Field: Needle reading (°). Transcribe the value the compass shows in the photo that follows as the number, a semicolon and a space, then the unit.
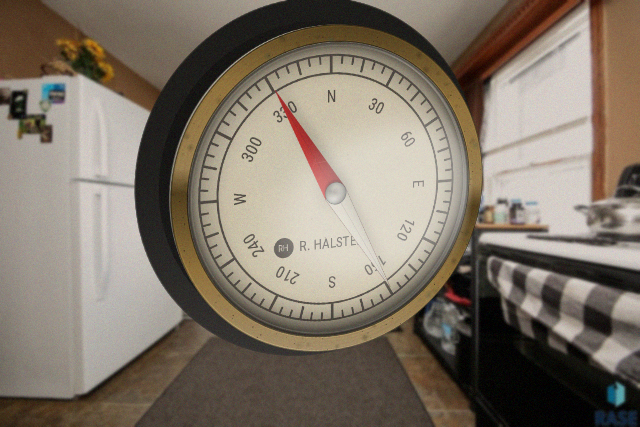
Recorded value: 330; °
